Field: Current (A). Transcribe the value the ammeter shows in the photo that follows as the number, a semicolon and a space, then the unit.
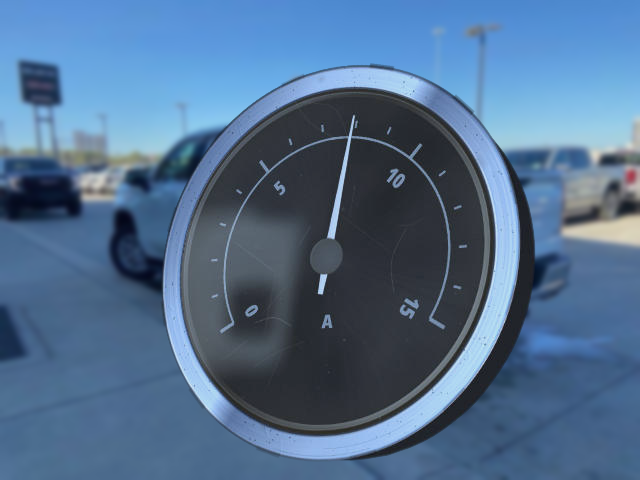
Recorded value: 8; A
